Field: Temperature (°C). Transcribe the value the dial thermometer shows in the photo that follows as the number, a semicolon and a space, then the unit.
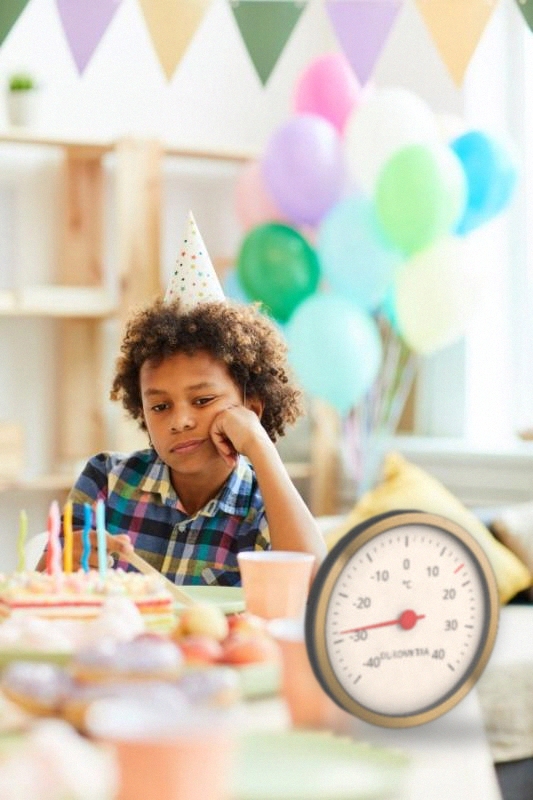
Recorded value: -28; °C
